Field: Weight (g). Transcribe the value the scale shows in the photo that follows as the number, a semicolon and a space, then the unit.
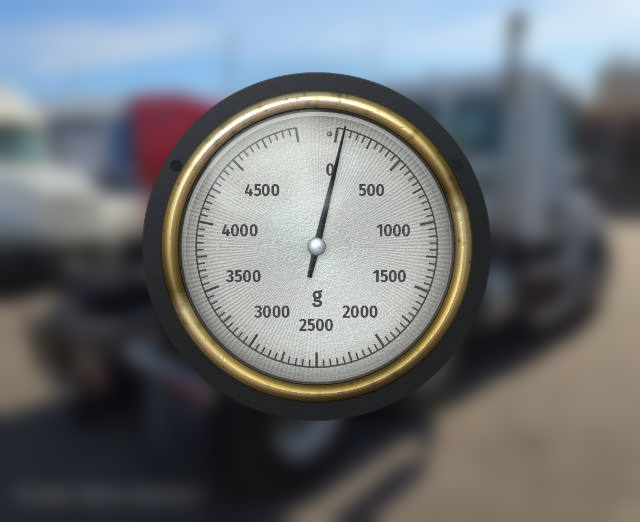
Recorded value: 50; g
